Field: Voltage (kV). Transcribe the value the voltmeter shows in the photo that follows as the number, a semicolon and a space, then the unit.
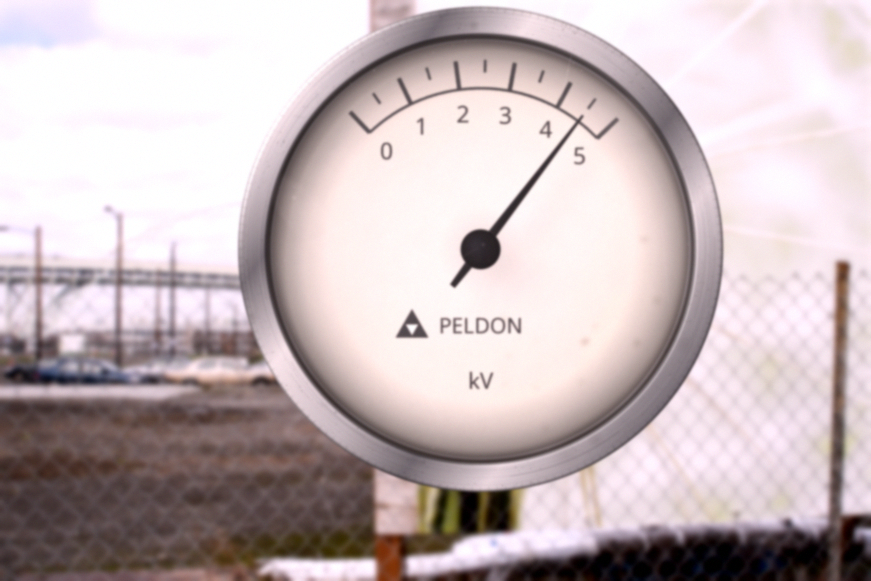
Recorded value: 4.5; kV
